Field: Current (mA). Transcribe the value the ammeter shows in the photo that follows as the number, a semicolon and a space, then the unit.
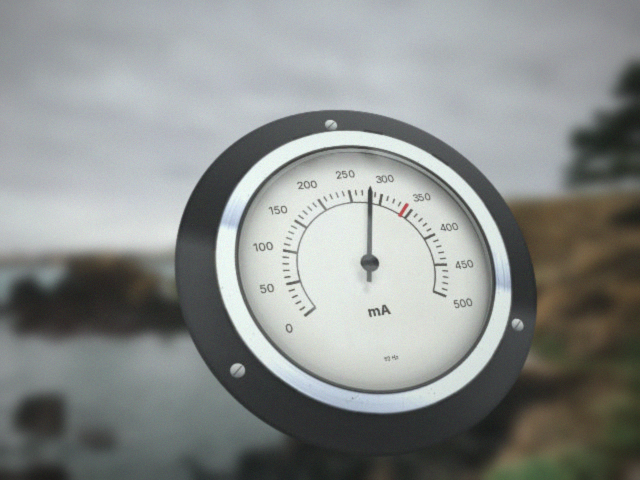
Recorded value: 280; mA
